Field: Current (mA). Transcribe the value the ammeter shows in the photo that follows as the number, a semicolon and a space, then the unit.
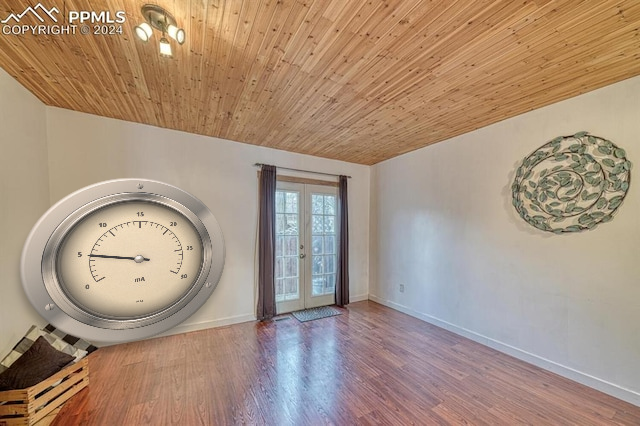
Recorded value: 5; mA
